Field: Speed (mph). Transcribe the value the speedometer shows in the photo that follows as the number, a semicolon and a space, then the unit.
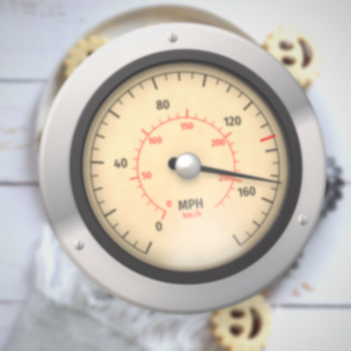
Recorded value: 152.5; mph
